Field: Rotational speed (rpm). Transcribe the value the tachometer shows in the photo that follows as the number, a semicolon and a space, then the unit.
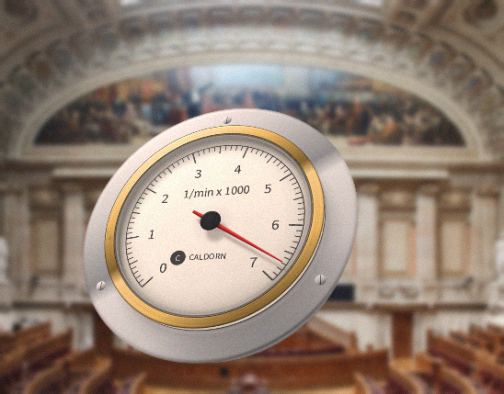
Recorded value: 6700; rpm
